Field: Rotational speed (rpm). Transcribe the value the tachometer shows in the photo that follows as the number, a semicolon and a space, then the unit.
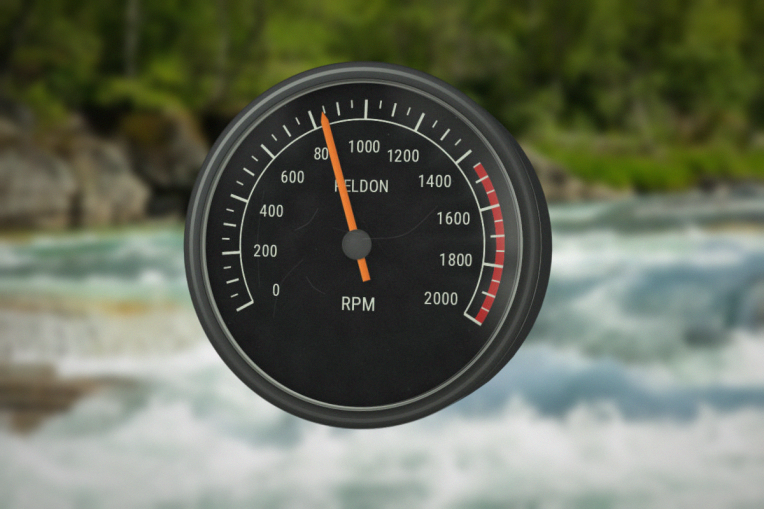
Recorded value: 850; rpm
